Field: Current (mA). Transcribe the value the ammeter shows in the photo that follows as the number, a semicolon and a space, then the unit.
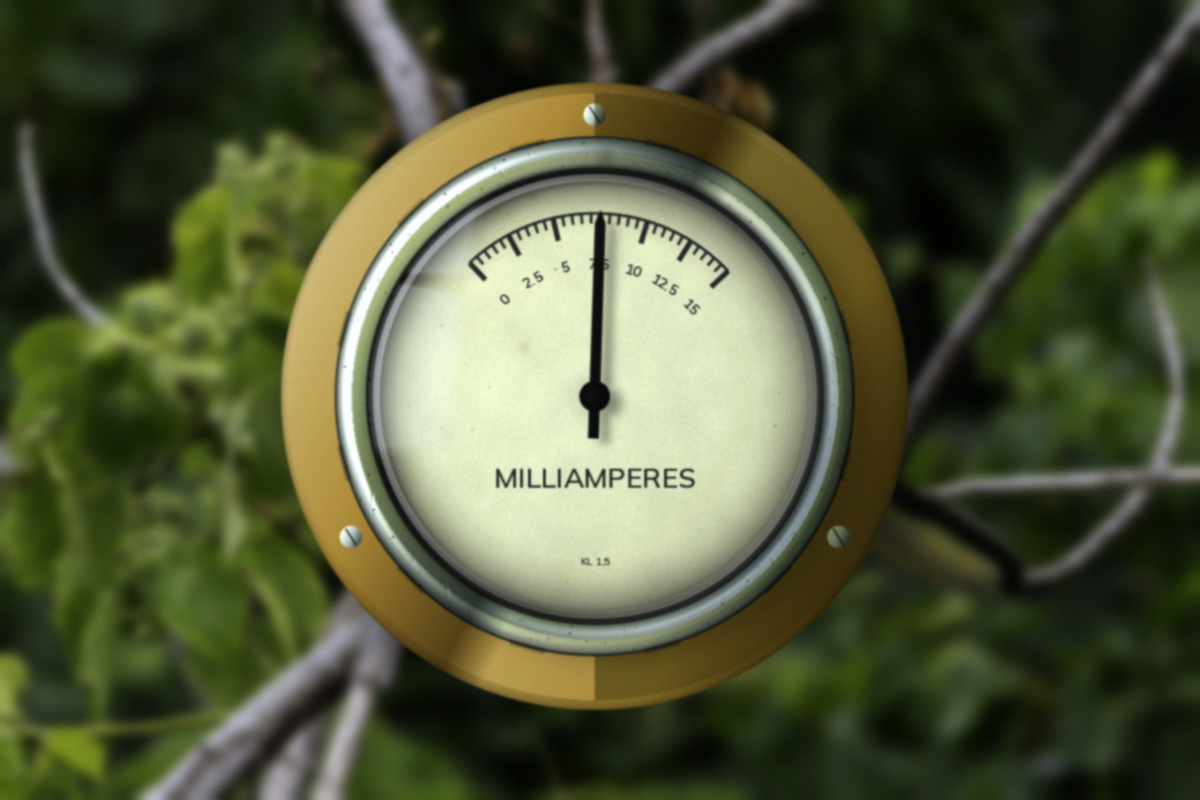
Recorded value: 7.5; mA
